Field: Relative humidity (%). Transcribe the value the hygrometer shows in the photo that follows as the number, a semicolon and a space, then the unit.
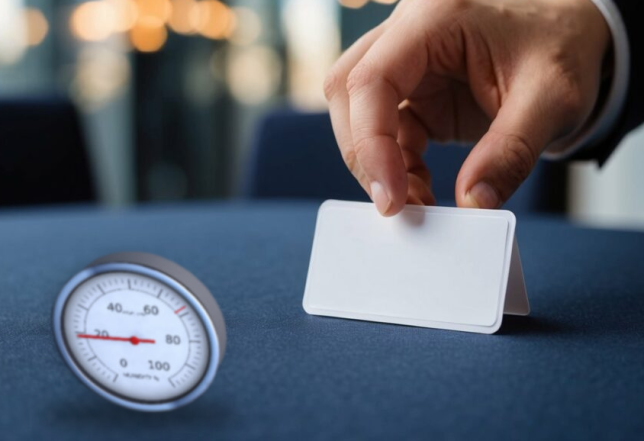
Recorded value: 20; %
